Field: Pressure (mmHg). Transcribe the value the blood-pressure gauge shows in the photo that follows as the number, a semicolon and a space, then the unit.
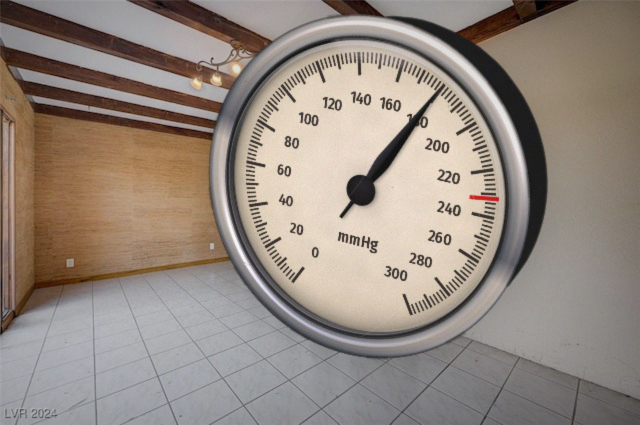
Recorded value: 180; mmHg
